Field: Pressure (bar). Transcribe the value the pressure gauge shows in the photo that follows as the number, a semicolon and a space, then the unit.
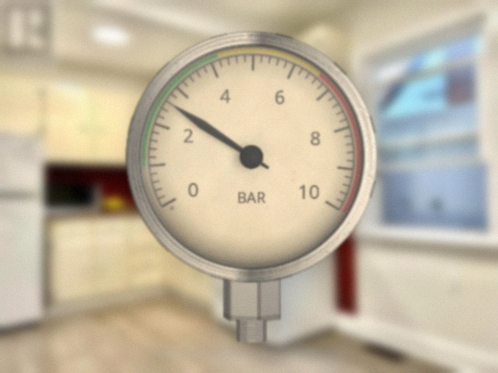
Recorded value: 2.6; bar
